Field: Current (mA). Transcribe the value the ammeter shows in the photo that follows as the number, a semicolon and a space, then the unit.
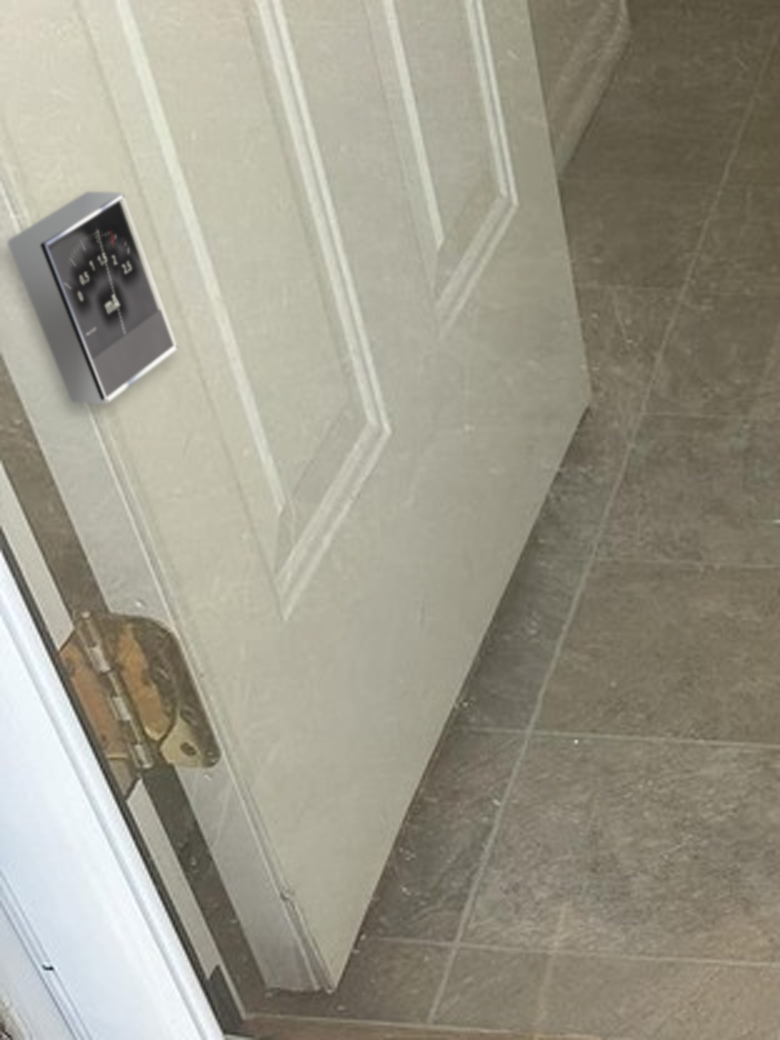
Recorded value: 1.5; mA
